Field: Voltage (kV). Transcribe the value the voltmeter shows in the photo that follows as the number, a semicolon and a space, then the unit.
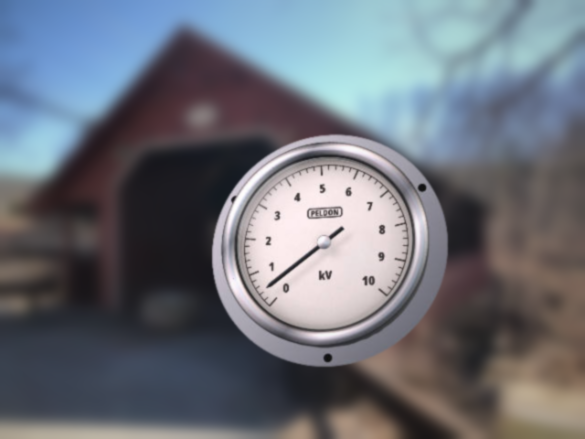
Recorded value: 0.4; kV
